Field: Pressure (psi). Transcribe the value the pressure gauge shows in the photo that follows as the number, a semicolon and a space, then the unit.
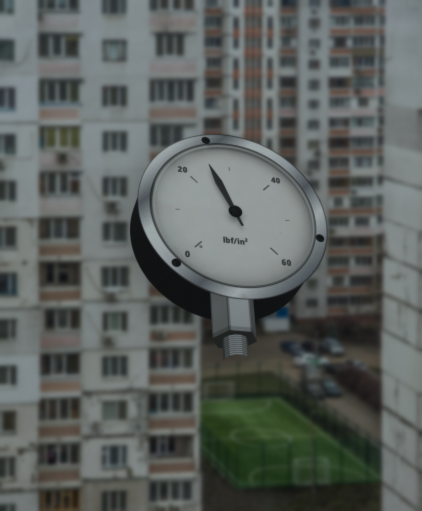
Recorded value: 25; psi
